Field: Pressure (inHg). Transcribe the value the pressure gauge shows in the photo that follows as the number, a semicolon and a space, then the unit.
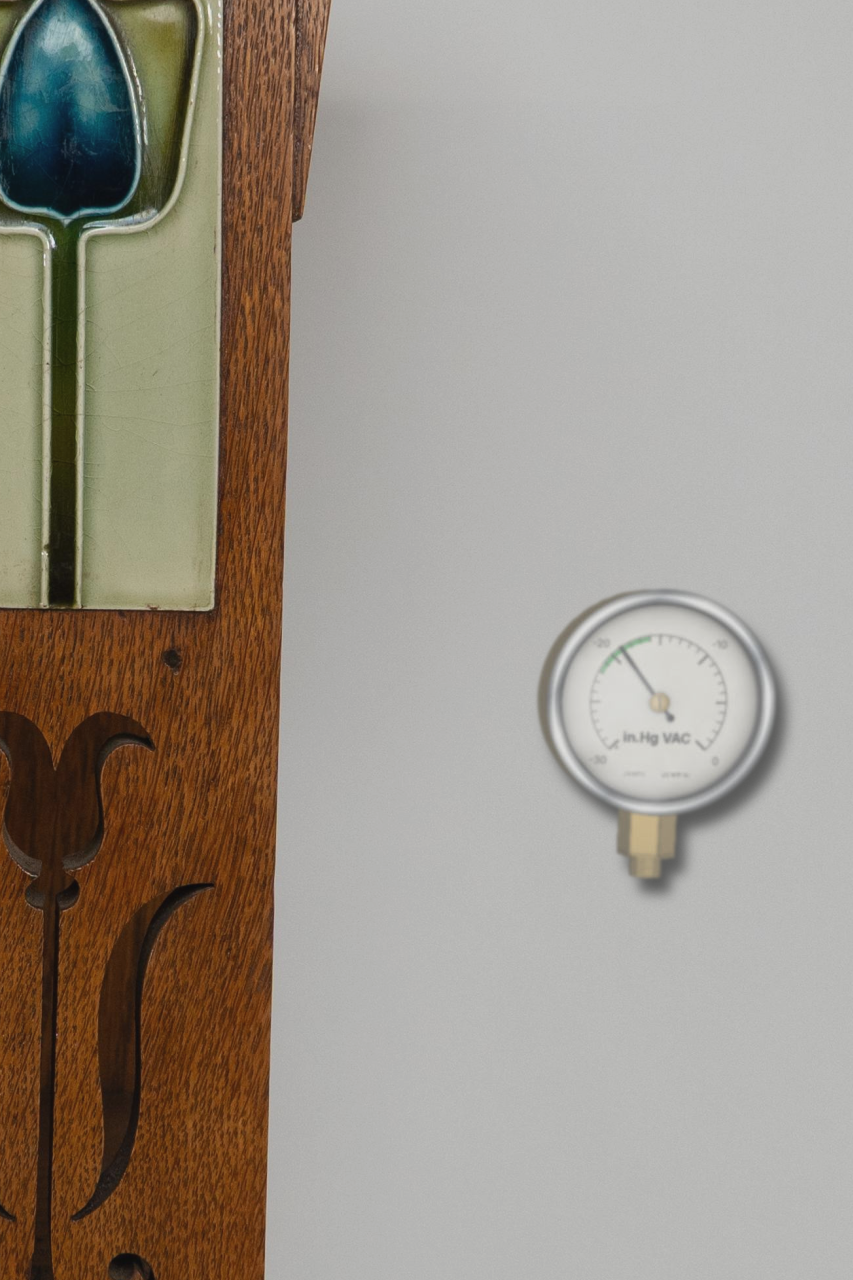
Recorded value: -19; inHg
